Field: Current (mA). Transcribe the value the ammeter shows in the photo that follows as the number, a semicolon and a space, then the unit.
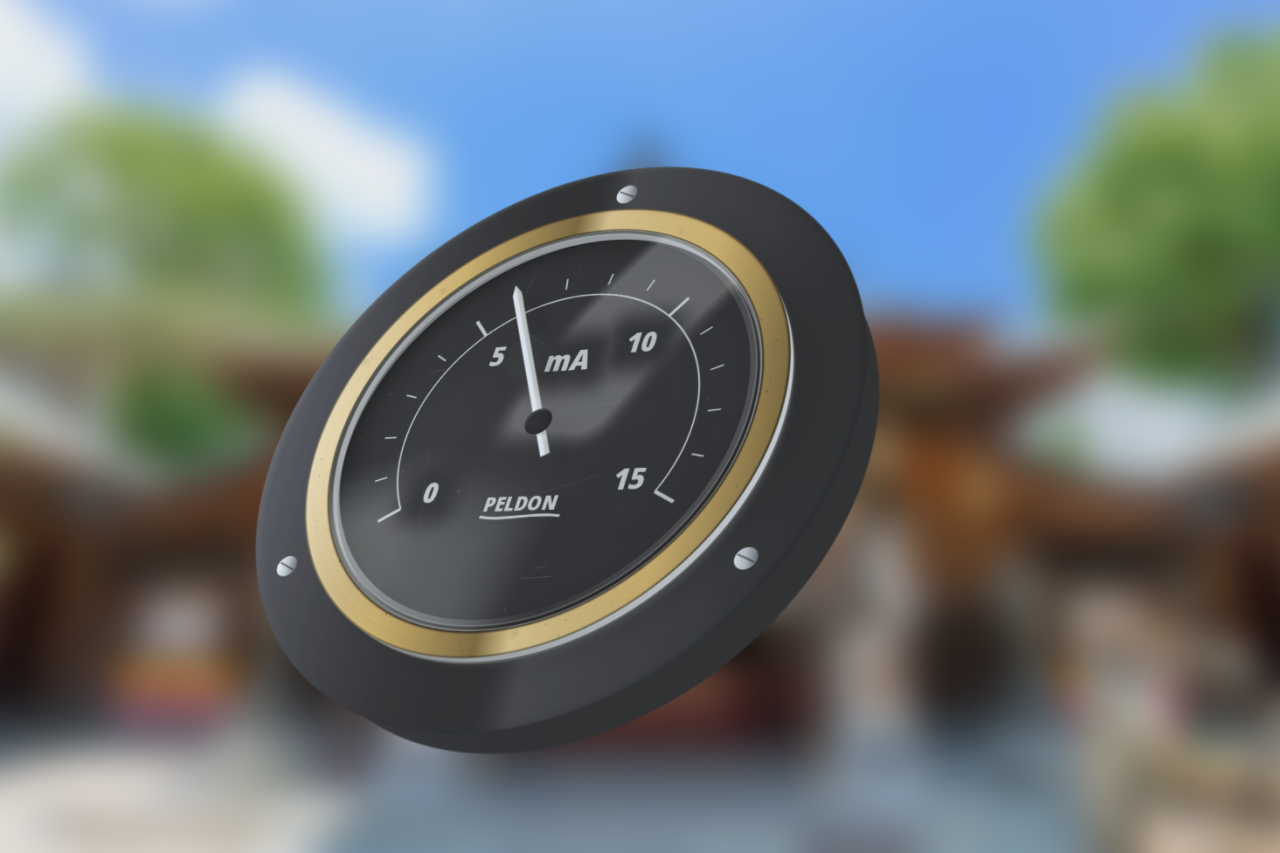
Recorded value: 6; mA
